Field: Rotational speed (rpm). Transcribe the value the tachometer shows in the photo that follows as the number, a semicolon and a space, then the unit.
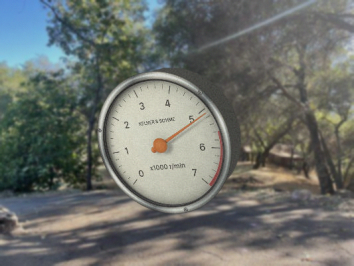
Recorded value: 5100; rpm
